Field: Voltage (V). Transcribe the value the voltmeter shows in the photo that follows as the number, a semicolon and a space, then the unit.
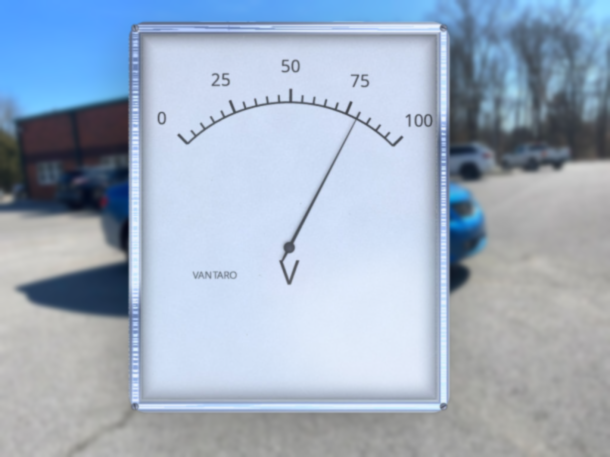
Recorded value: 80; V
